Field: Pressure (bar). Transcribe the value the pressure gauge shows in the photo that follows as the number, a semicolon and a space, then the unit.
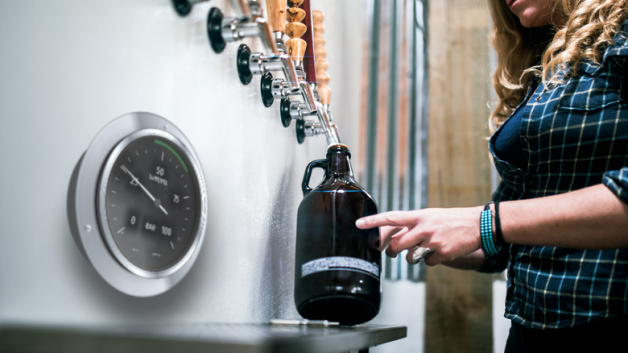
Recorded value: 25; bar
